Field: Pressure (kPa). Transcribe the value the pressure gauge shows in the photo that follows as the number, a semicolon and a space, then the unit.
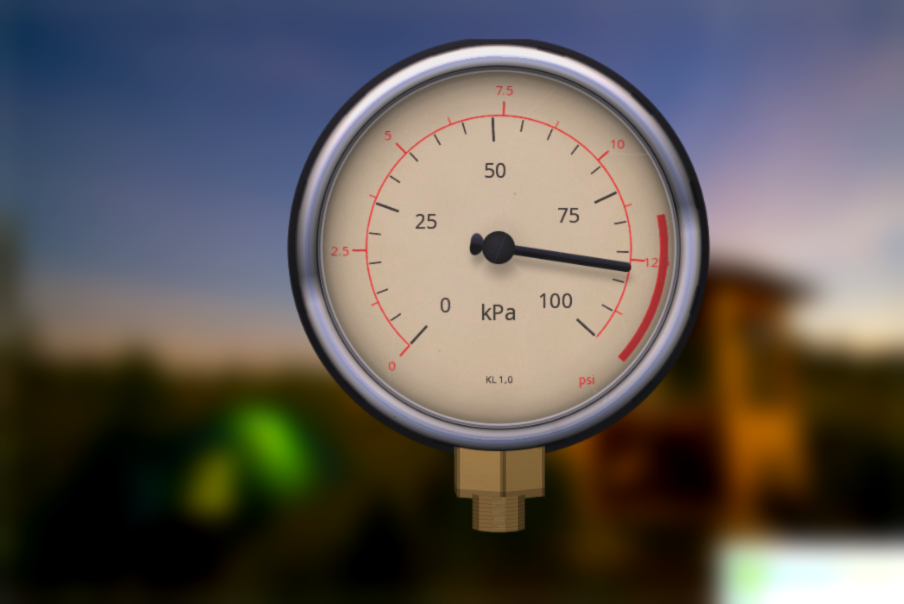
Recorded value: 87.5; kPa
